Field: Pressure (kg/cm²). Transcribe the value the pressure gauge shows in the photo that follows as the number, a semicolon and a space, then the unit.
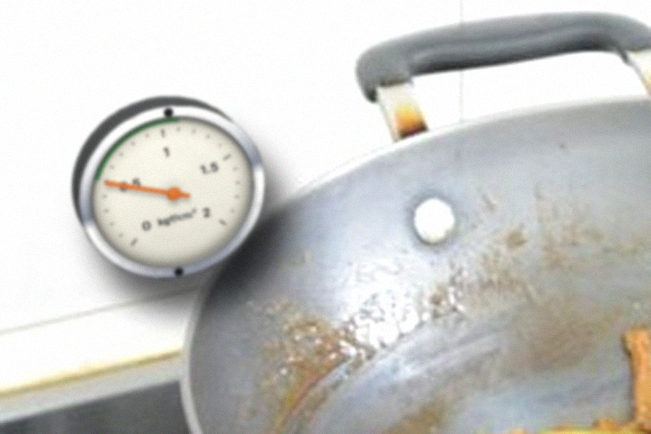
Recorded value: 0.5; kg/cm²
